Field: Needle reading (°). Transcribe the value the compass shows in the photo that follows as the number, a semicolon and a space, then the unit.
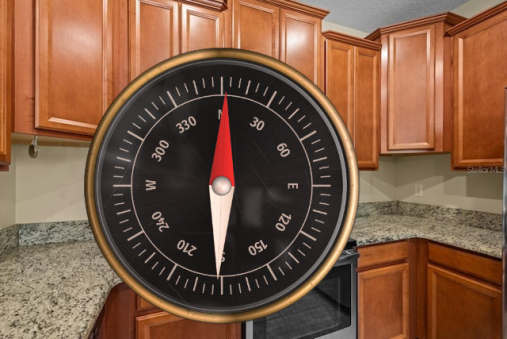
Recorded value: 2.5; °
